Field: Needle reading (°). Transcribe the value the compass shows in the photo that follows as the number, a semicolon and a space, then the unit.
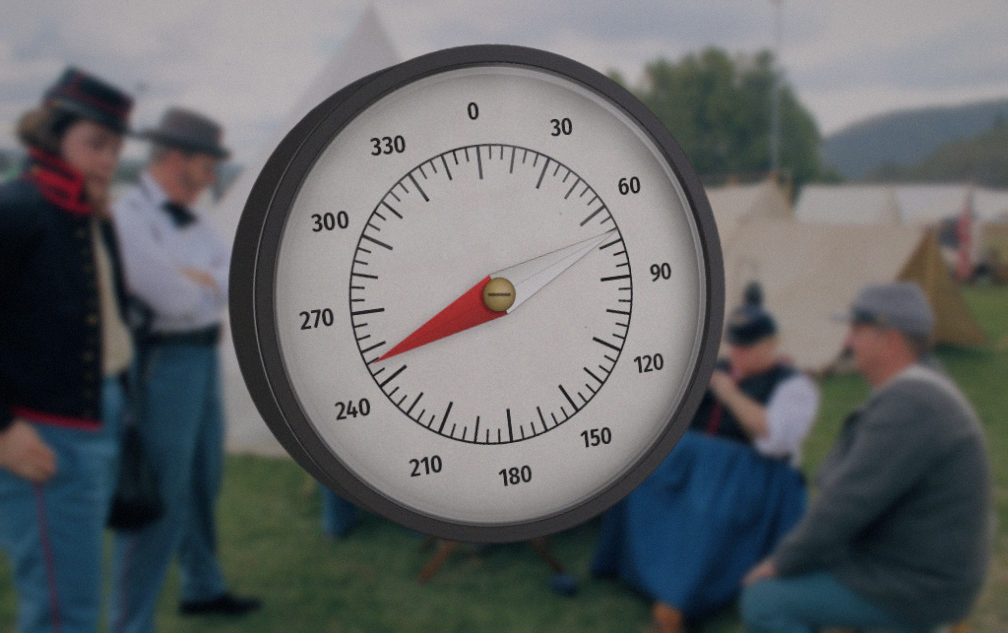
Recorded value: 250; °
